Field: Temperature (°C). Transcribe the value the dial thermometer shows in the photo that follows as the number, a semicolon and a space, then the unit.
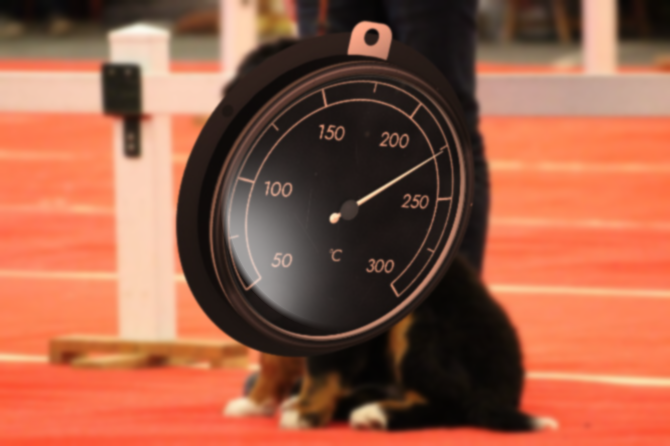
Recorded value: 225; °C
